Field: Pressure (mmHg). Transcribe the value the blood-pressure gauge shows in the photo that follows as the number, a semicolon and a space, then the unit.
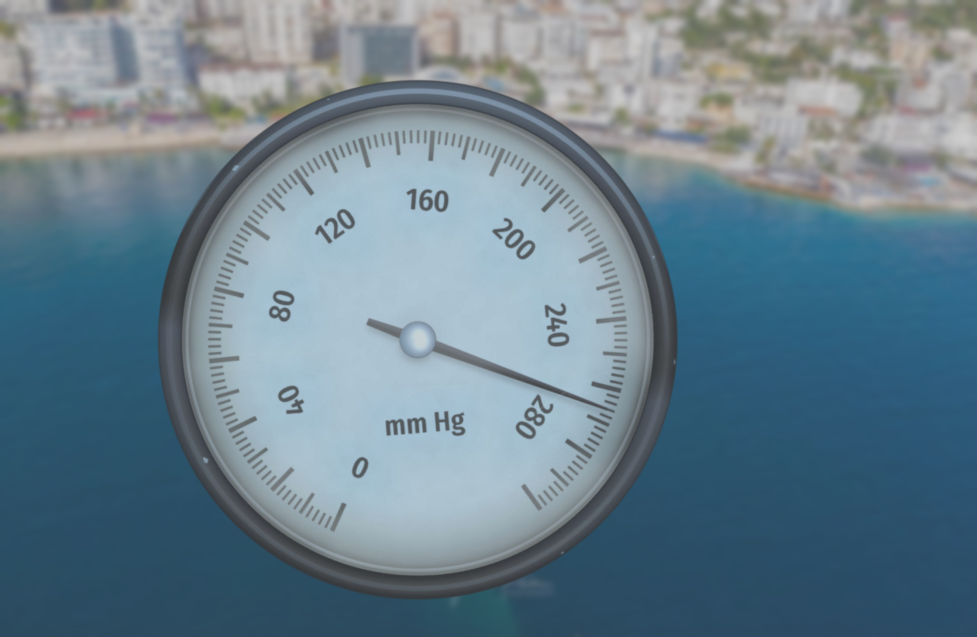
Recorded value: 266; mmHg
